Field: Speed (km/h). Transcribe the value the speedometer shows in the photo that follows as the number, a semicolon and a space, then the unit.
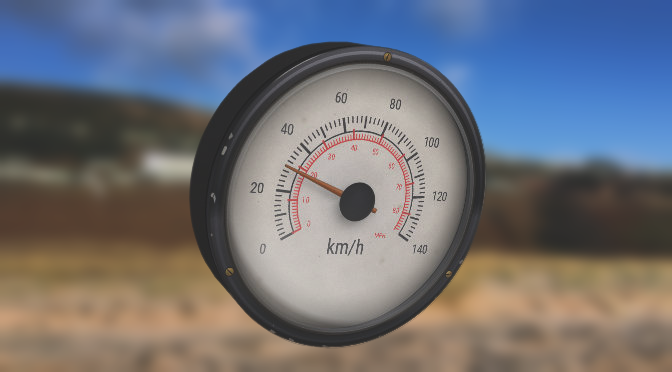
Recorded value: 30; km/h
